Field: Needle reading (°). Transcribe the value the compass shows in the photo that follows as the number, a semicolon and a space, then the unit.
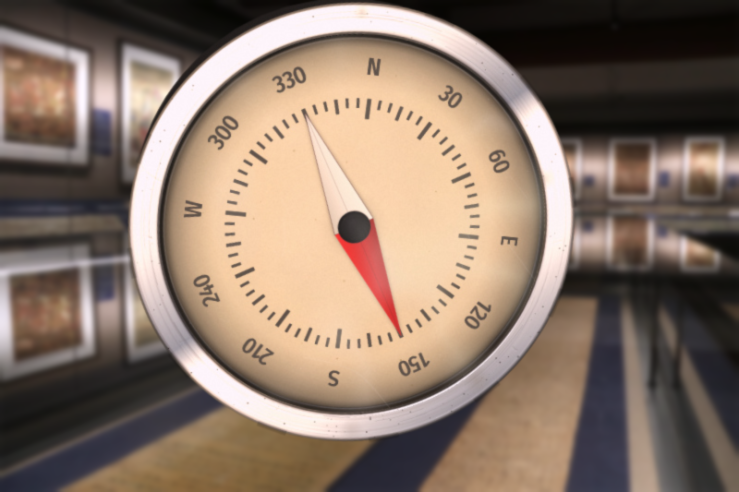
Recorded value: 150; °
